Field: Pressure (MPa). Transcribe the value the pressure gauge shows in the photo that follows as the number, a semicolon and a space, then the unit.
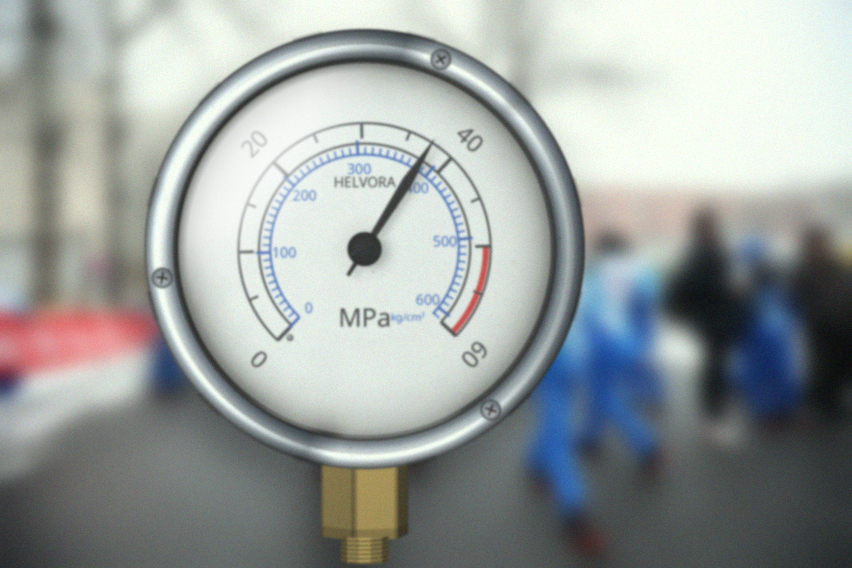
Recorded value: 37.5; MPa
